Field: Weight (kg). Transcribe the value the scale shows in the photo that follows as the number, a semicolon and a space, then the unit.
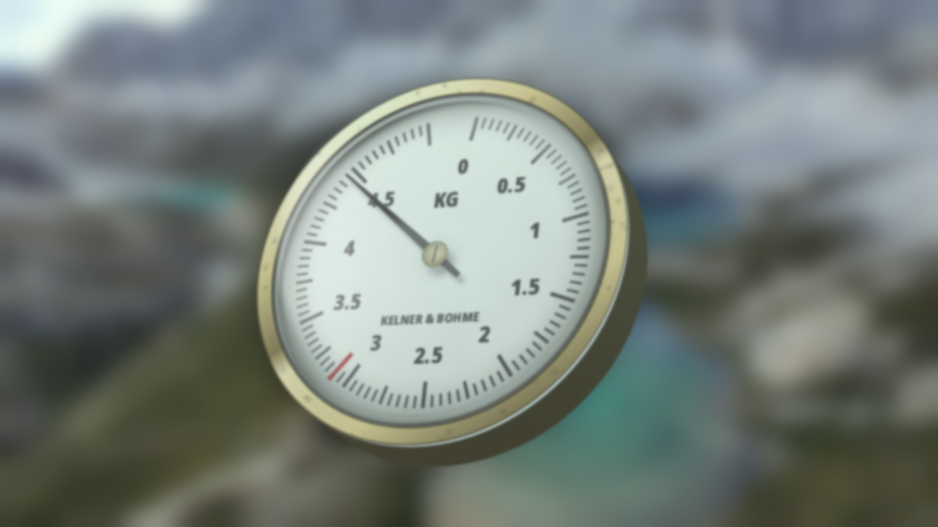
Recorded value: 4.45; kg
